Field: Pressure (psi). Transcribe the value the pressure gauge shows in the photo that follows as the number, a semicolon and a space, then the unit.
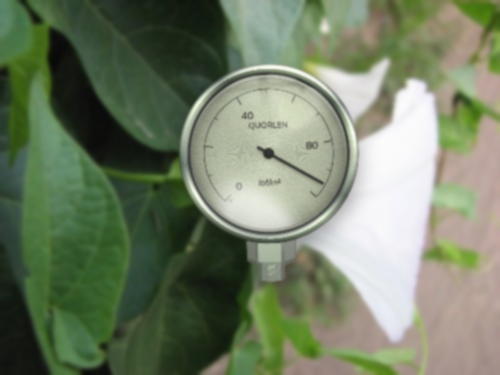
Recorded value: 95; psi
